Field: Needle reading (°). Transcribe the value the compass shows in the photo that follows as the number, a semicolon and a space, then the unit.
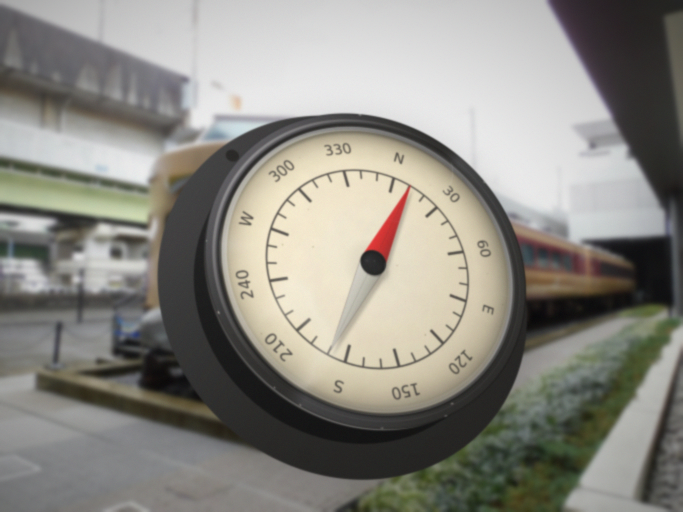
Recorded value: 10; °
